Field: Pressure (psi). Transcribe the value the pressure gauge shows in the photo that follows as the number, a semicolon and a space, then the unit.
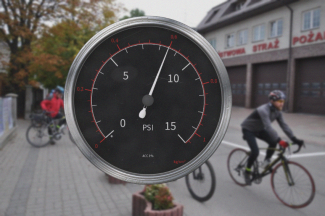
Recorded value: 8.5; psi
